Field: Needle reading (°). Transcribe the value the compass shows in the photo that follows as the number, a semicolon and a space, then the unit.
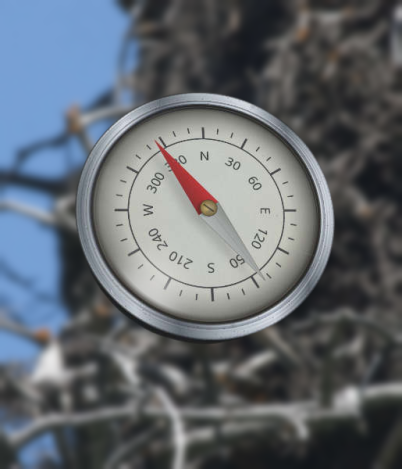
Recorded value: 325; °
